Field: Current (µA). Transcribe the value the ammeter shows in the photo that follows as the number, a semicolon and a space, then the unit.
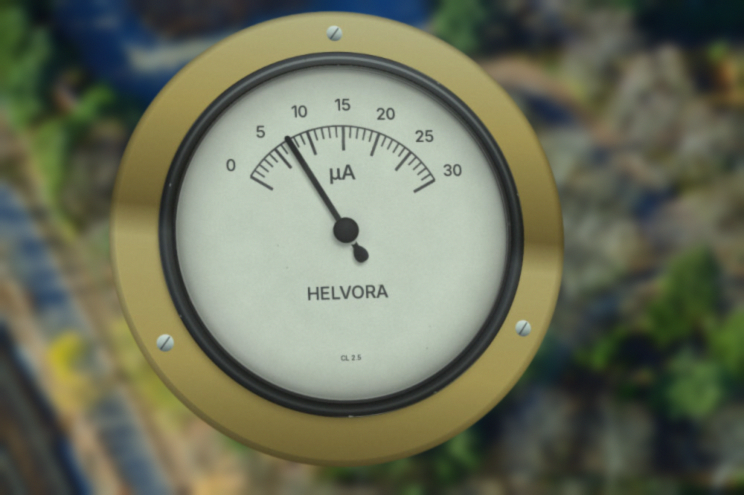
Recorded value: 7; µA
